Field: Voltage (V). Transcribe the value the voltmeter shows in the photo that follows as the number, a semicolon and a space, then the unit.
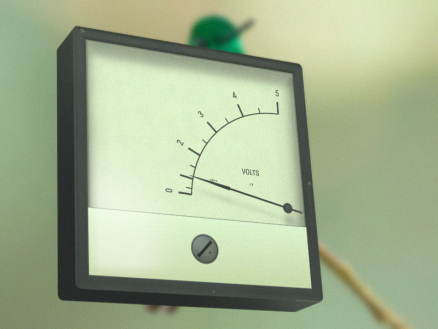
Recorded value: 1; V
